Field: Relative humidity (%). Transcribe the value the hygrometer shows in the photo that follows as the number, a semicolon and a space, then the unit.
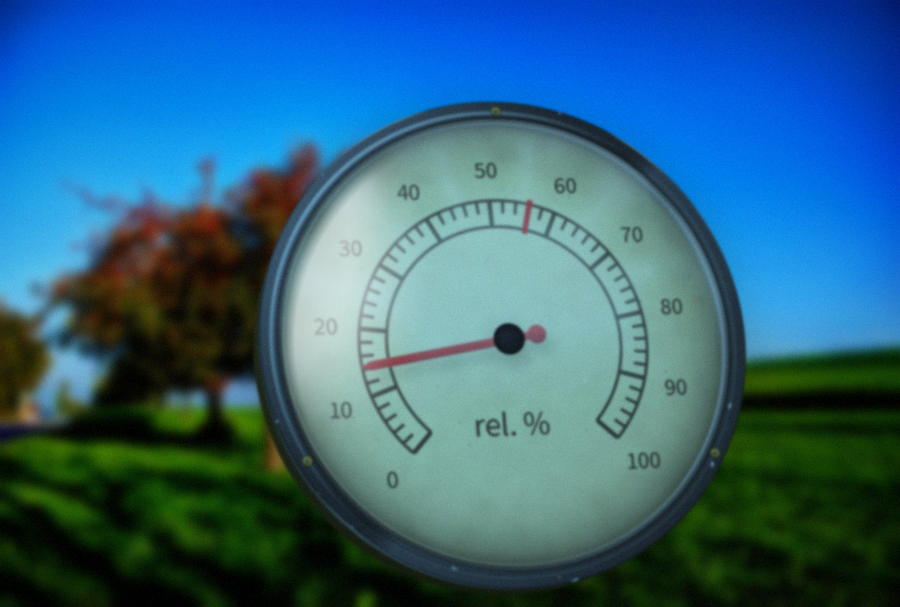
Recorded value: 14; %
